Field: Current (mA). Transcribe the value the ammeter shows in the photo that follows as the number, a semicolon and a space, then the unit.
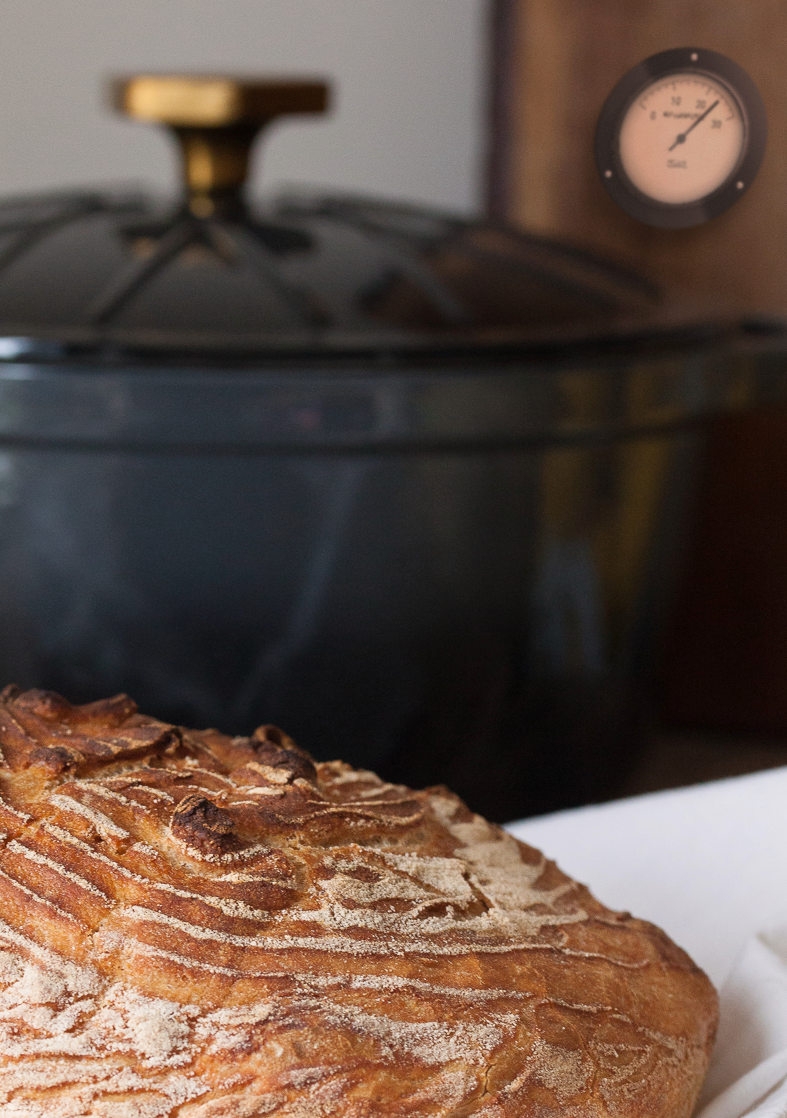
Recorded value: 24; mA
